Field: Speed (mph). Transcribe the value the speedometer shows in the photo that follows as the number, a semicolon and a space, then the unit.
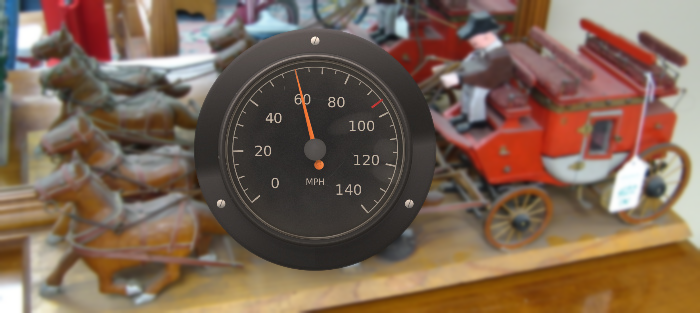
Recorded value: 60; mph
